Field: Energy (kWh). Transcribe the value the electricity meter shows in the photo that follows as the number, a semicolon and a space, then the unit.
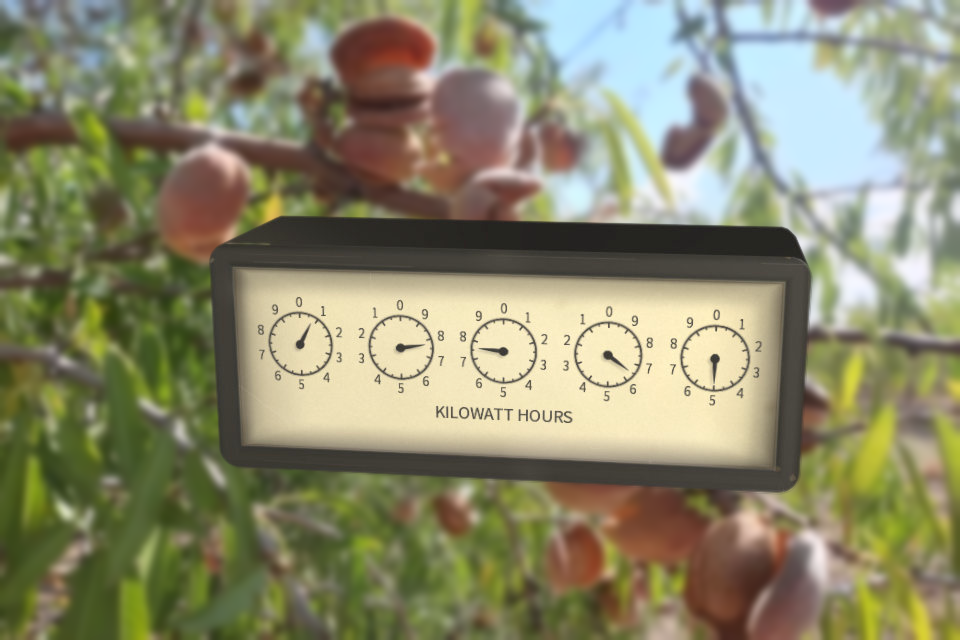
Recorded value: 7765; kWh
